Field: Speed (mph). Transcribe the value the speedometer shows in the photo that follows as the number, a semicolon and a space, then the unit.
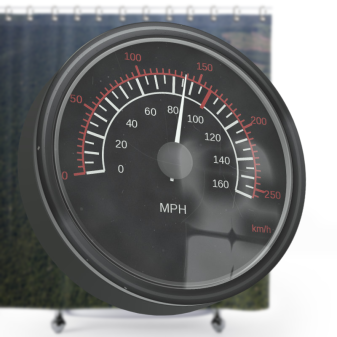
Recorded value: 85; mph
